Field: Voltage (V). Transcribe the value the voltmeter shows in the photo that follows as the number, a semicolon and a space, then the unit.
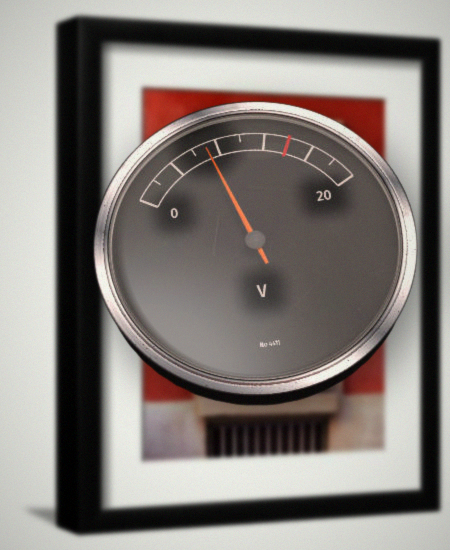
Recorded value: 7; V
